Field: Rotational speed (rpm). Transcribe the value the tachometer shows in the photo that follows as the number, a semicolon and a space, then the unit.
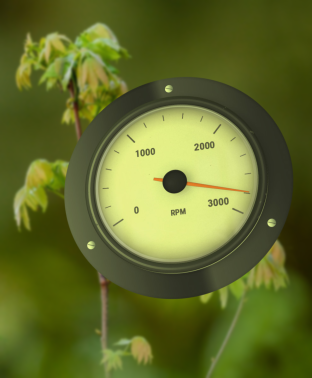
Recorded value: 2800; rpm
